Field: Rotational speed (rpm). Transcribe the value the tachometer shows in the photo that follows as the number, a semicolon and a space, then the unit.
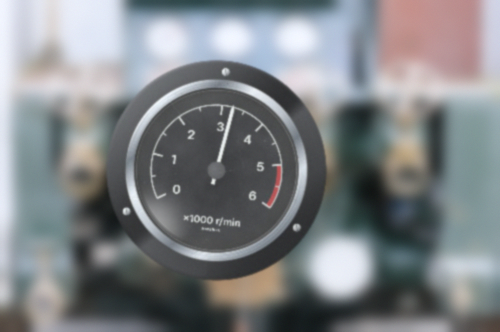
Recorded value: 3250; rpm
